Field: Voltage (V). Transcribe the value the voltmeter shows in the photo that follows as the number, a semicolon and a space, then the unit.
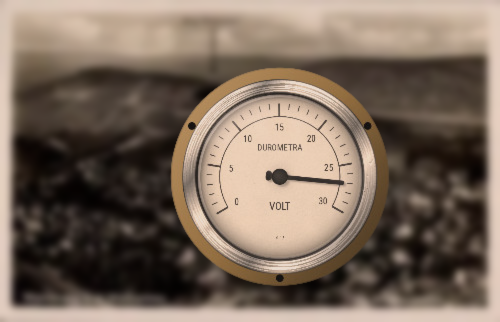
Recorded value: 27; V
